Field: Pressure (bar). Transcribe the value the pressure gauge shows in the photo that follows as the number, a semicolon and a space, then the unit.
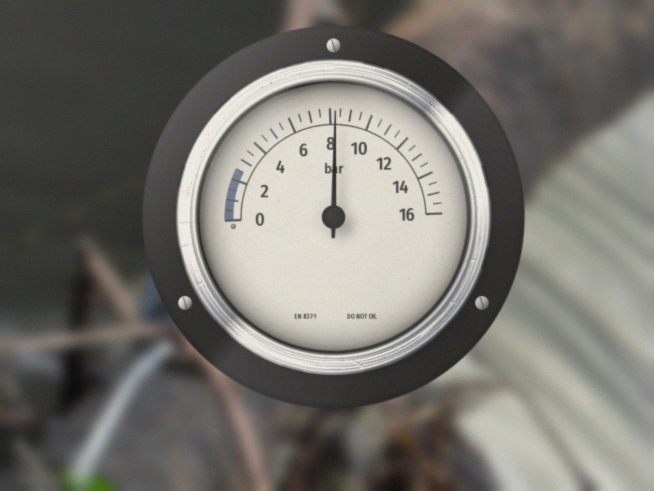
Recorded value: 8.25; bar
